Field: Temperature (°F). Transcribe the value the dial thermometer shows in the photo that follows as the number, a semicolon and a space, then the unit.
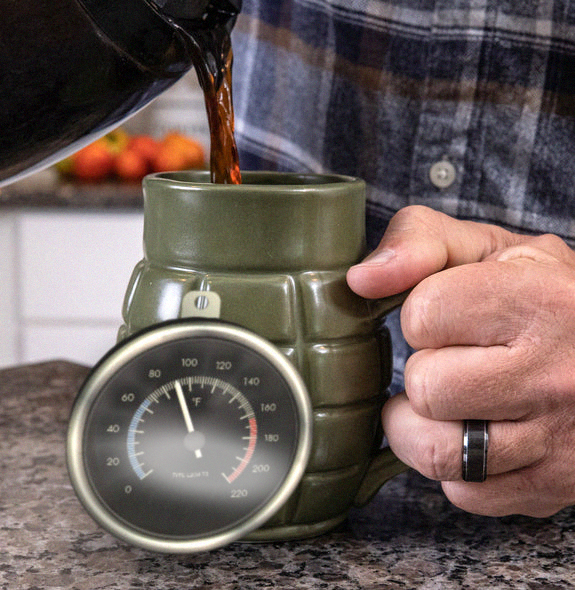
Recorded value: 90; °F
